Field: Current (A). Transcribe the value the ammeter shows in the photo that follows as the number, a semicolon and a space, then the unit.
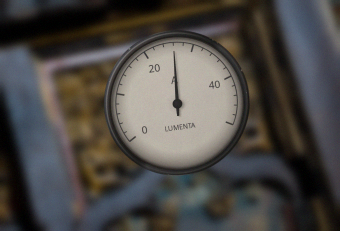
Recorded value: 26; A
